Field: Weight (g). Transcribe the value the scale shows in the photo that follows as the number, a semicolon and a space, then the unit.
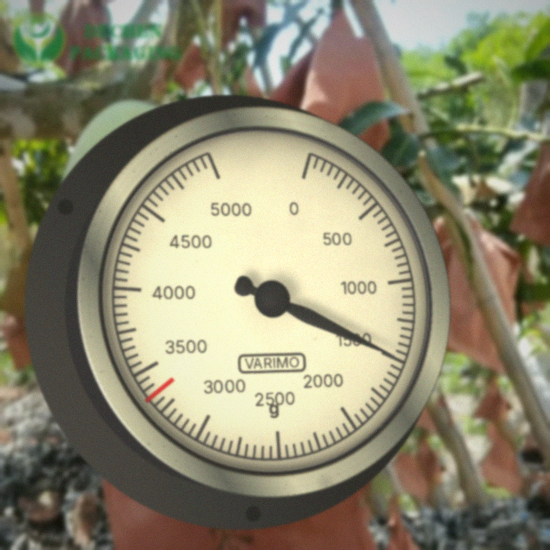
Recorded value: 1500; g
